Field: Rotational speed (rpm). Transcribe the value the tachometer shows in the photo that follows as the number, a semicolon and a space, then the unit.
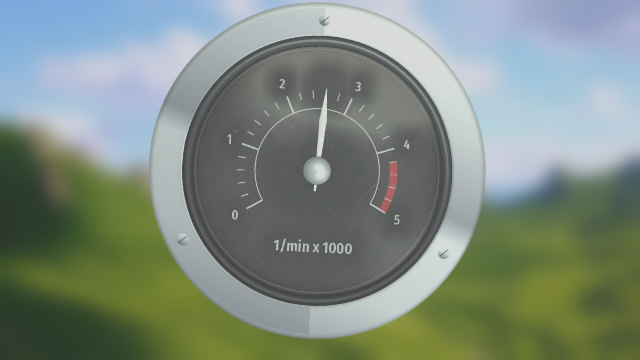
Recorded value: 2600; rpm
